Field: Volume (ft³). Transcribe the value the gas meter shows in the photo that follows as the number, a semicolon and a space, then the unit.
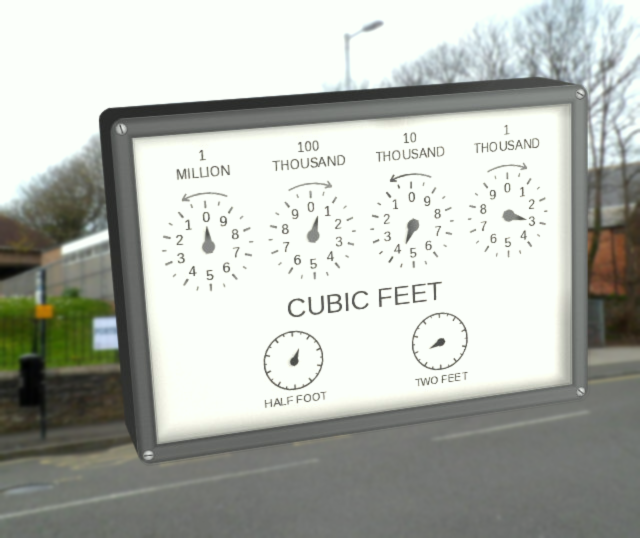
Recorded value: 4300; ft³
